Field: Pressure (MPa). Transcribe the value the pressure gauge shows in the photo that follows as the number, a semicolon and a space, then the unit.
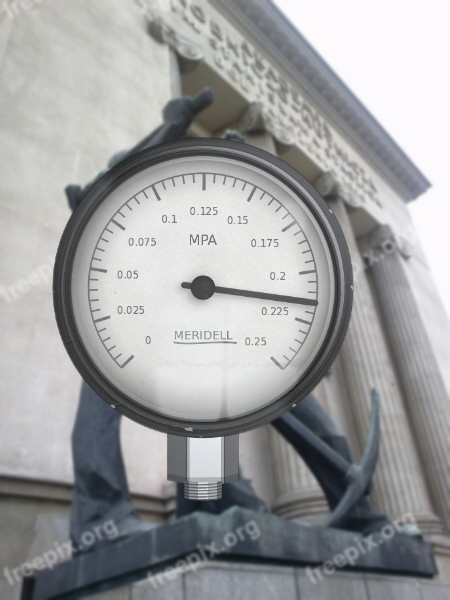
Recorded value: 0.215; MPa
